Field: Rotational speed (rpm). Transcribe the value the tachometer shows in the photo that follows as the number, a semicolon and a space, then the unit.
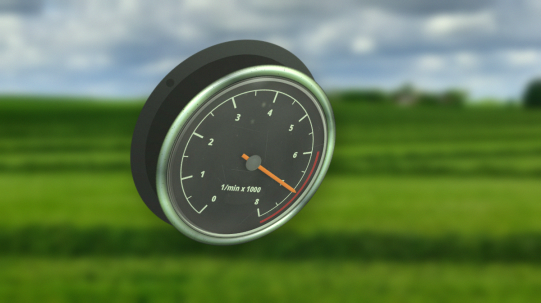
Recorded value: 7000; rpm
